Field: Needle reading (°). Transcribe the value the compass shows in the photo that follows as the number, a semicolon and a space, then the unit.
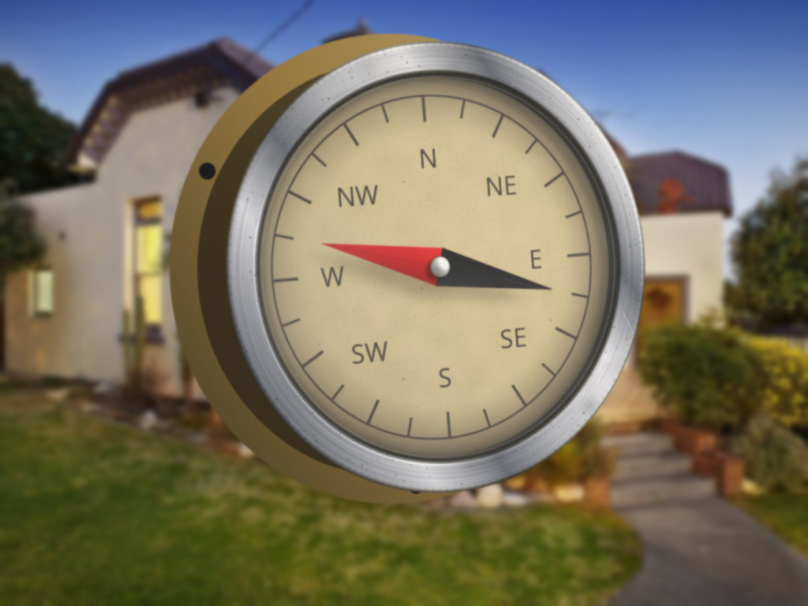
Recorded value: 285; °
